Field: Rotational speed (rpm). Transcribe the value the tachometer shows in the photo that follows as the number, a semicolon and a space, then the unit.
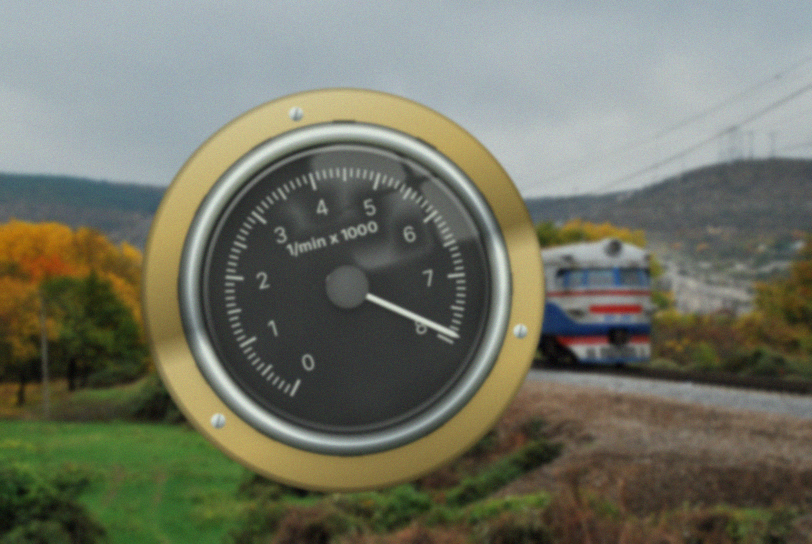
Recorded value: 7900; rpm
